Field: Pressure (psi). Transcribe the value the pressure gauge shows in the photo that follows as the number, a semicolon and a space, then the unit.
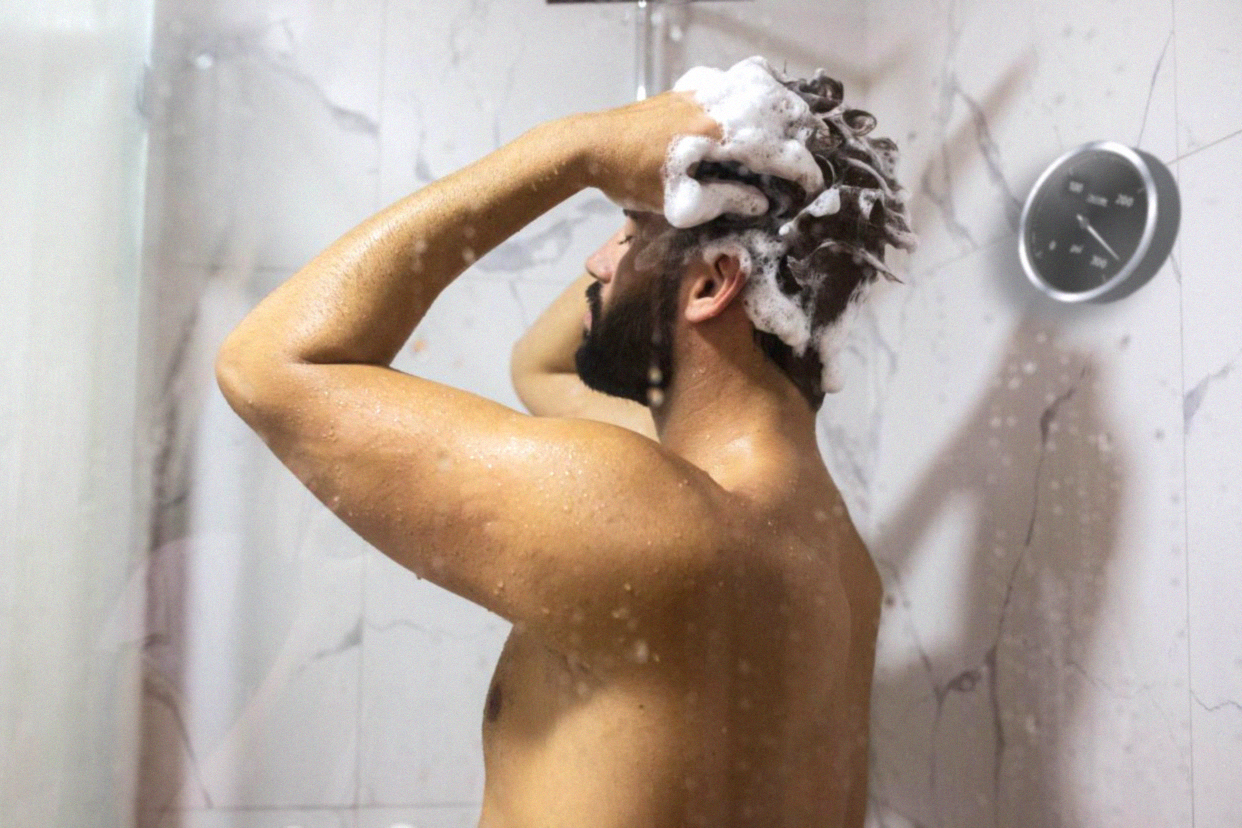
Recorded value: 275; psi
